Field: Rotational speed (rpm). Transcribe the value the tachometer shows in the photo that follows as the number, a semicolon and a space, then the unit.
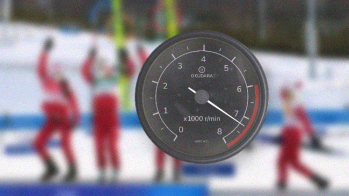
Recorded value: 7250; rpm
